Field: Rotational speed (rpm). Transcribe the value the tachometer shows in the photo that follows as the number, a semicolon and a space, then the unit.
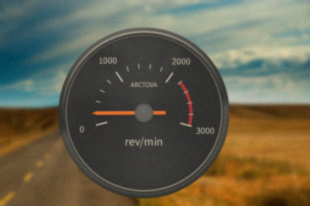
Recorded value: 200; rpm
